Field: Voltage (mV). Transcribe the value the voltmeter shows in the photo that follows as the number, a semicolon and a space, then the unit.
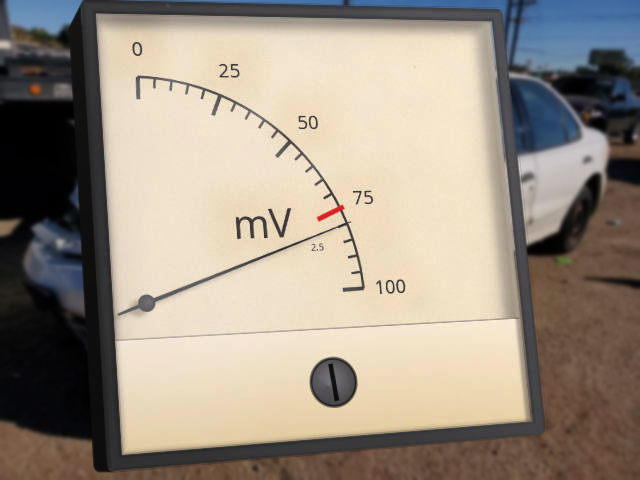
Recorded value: 80; mV
